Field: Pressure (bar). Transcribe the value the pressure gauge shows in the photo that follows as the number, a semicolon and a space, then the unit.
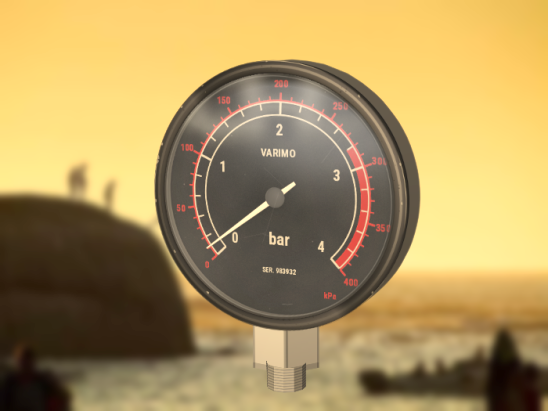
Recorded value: 0.1; bar
